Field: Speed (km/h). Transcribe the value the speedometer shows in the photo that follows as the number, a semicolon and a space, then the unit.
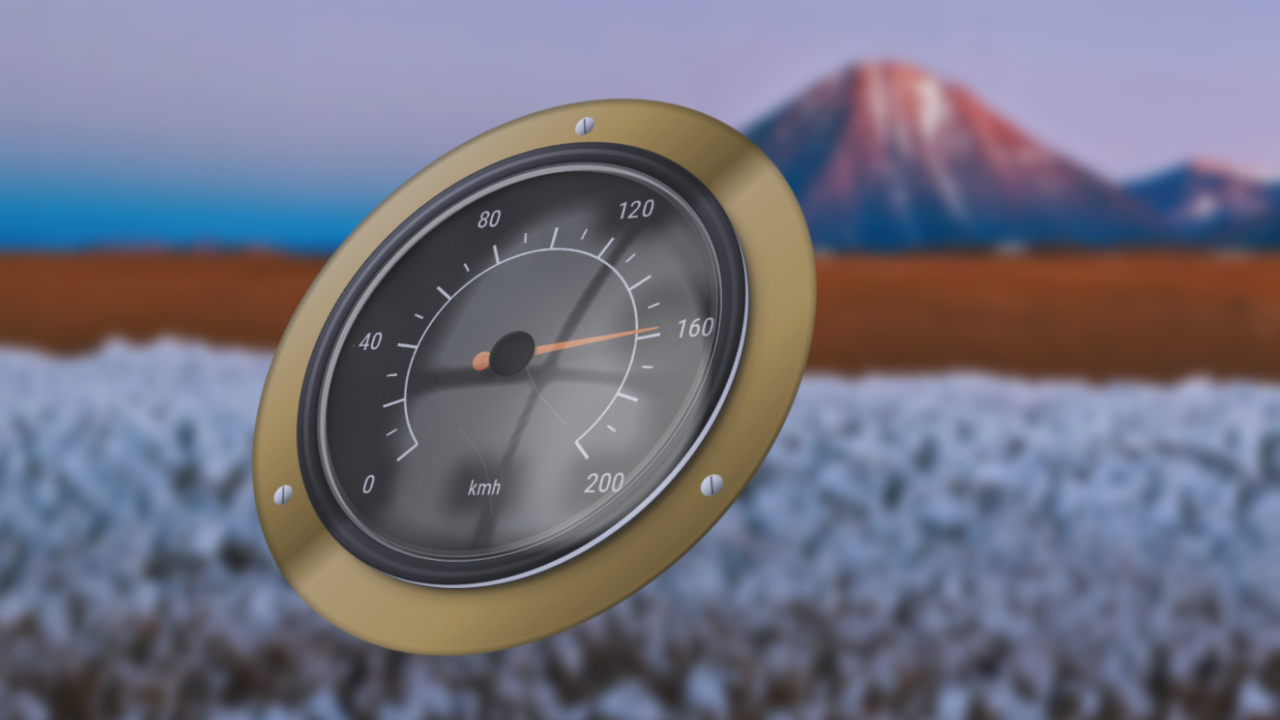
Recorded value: 160; km/h
